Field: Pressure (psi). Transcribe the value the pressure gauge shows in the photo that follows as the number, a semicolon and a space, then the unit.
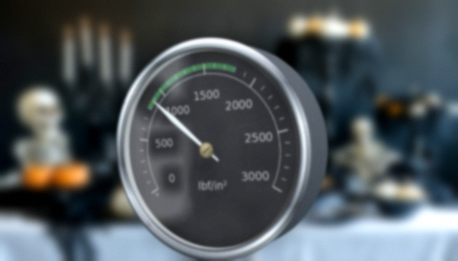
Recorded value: 900; psi
